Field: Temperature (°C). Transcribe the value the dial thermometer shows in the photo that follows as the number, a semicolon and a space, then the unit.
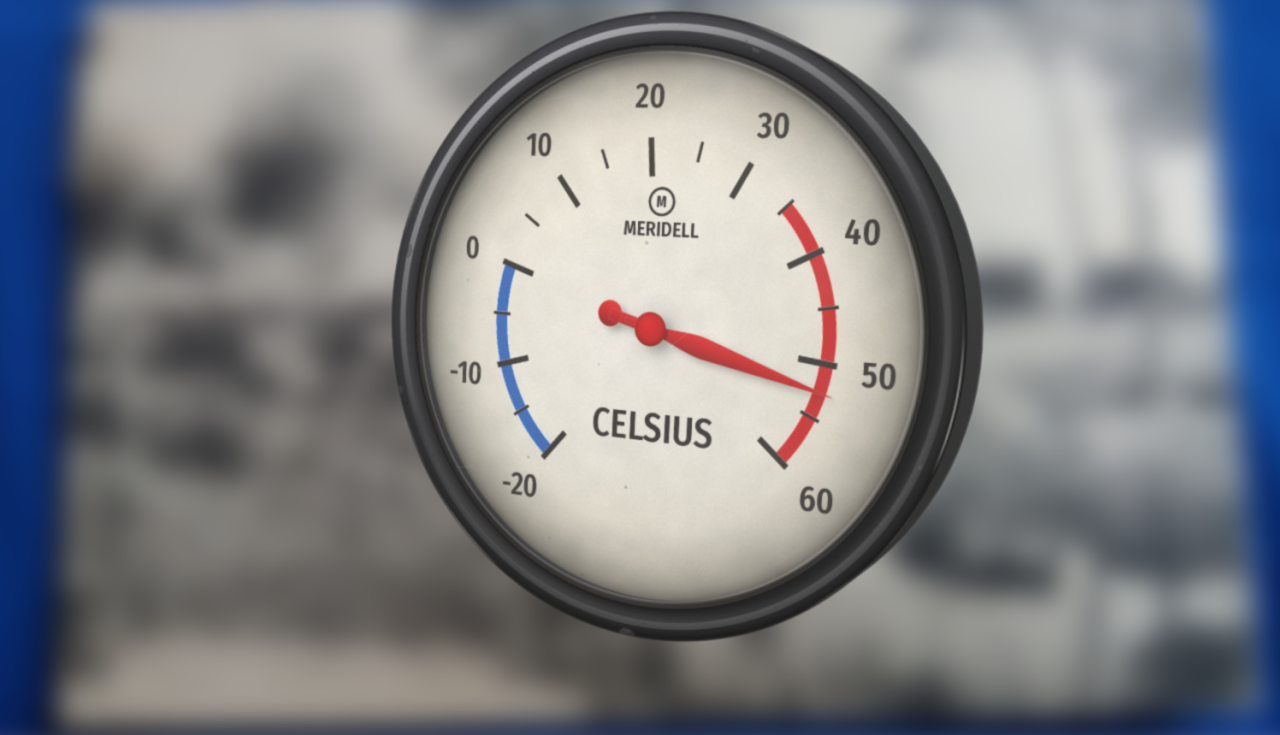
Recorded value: 52.5; °C
